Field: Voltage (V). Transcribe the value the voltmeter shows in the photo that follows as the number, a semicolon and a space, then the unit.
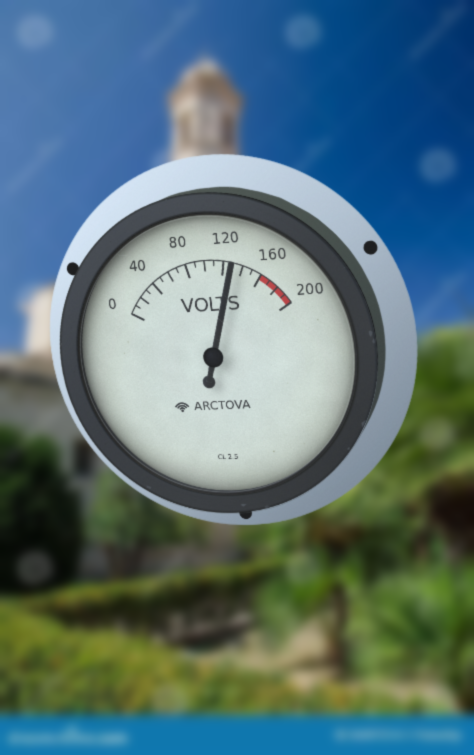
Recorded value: 130; V
